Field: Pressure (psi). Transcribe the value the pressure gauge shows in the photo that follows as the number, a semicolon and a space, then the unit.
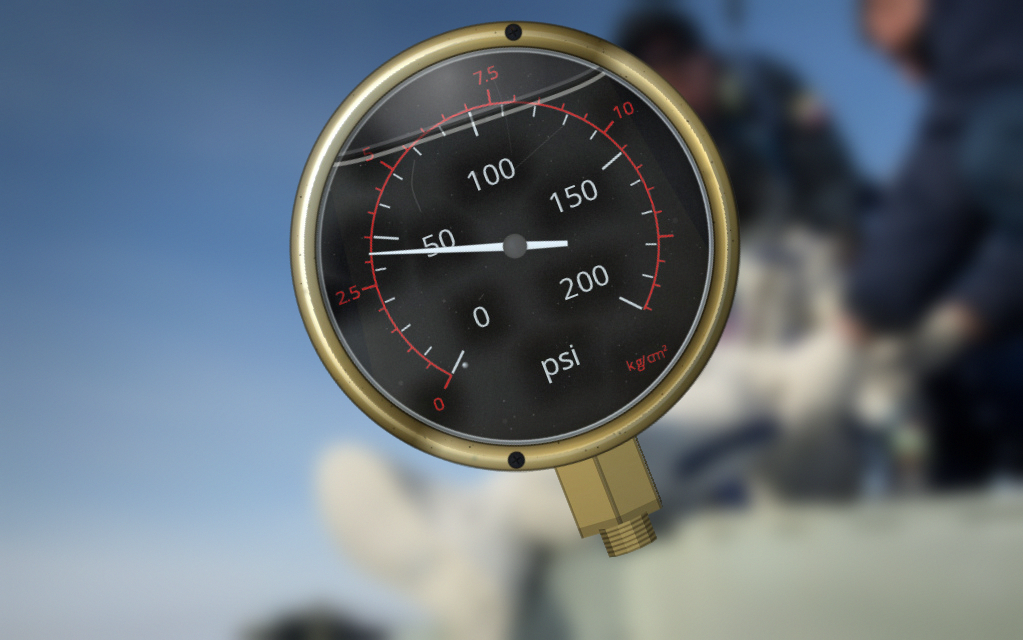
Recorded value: 45; psi
